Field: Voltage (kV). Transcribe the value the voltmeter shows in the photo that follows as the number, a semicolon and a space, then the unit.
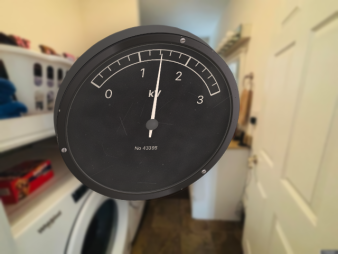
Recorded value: 1.4; kV
